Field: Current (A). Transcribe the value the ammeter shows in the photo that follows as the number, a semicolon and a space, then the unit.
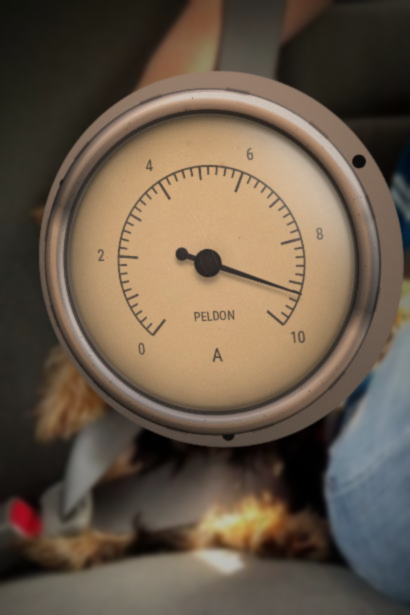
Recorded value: 9.2; A
